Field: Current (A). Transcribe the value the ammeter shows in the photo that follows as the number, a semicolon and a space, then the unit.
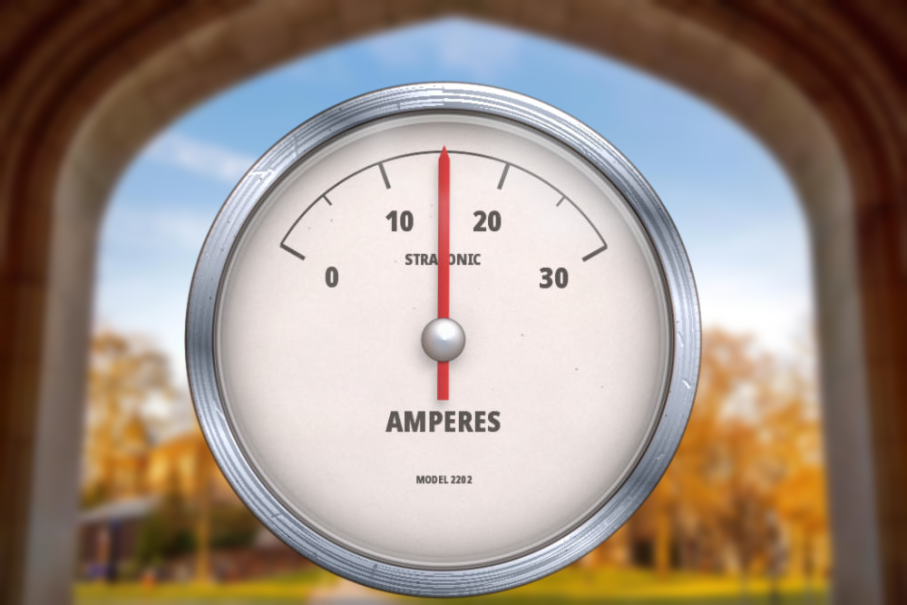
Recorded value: 15; A
